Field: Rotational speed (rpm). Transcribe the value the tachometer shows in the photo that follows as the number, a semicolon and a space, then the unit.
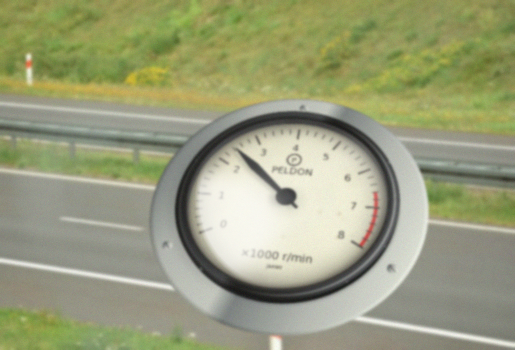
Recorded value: 2400; rpm
